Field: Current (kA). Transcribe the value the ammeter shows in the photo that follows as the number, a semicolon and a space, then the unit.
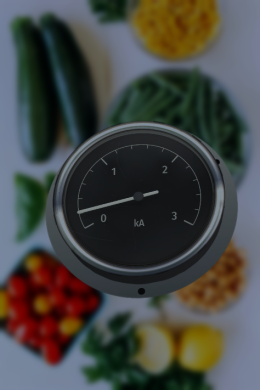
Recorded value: 0.2; kA
